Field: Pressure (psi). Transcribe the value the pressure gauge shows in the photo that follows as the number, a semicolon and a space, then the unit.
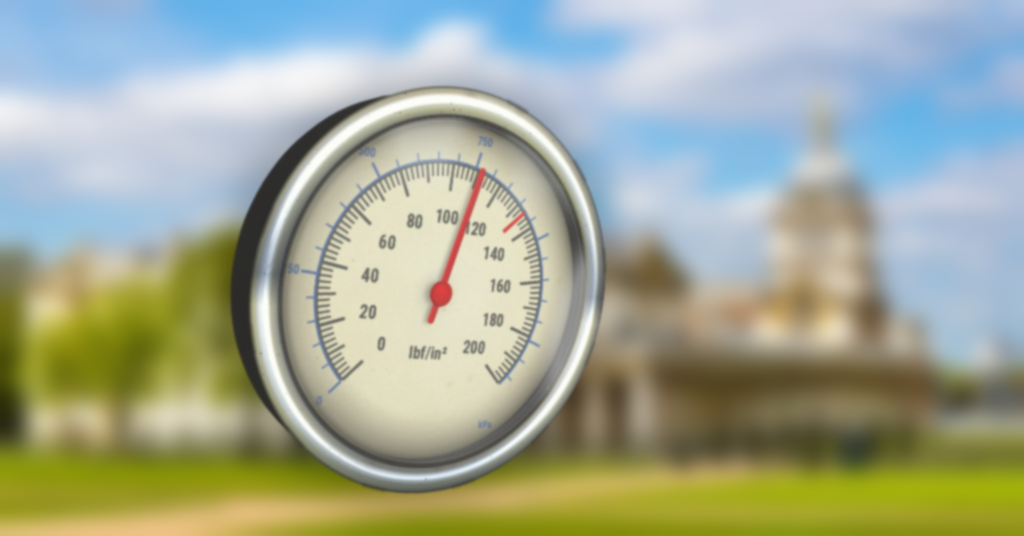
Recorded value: 110; psi
